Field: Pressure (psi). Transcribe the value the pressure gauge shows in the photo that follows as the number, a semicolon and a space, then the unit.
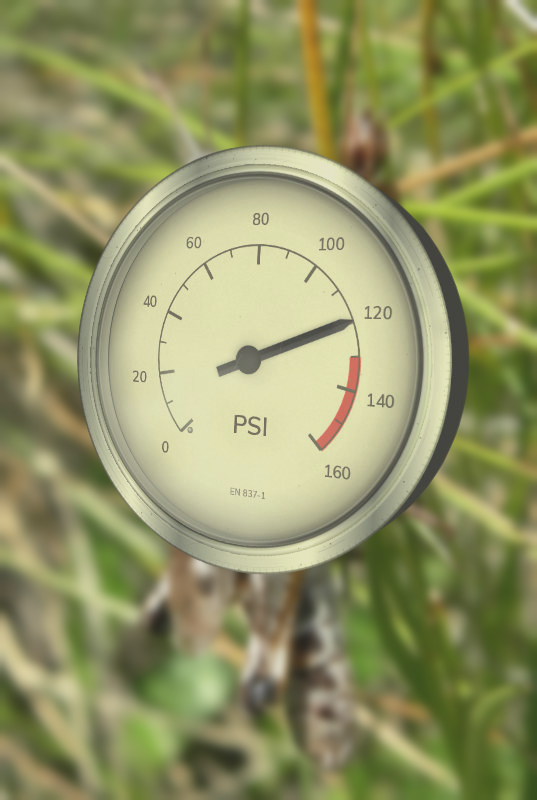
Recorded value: 120; psi
